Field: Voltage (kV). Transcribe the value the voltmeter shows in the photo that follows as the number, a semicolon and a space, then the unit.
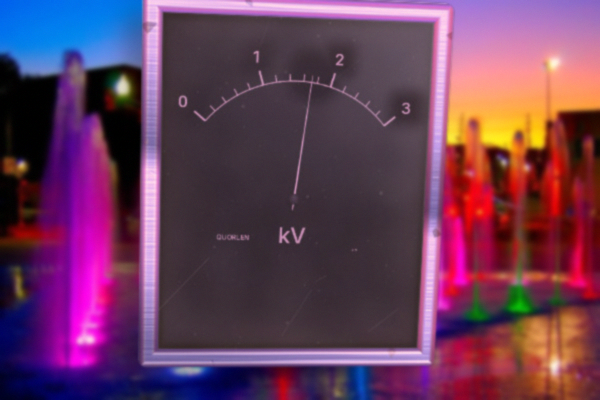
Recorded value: 1.7; kV
